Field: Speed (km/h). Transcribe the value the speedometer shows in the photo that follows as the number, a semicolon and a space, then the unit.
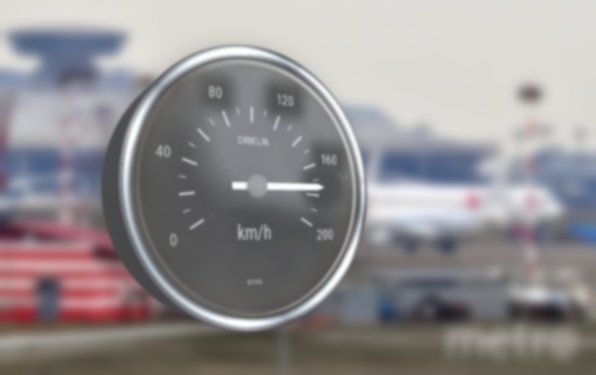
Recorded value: 175; km/h
